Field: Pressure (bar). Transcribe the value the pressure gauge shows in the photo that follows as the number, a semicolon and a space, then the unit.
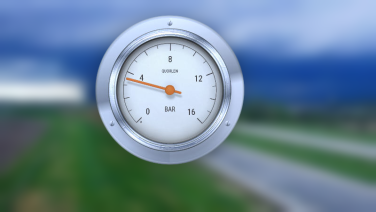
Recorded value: 3.5; bar
